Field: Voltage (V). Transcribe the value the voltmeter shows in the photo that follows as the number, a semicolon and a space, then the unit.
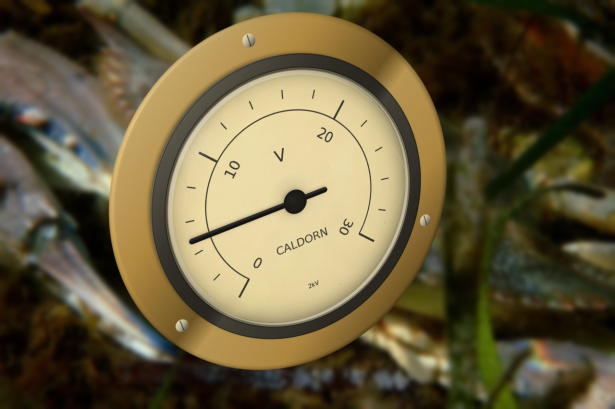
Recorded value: 5; V
